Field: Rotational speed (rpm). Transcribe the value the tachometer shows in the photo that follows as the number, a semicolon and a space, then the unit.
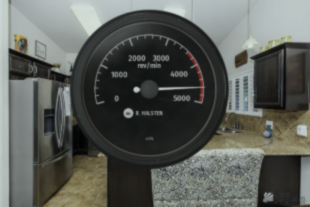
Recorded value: 4600; rpm
